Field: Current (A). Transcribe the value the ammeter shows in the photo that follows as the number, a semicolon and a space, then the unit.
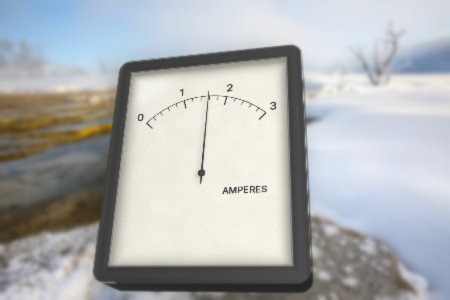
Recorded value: 1.6; A
